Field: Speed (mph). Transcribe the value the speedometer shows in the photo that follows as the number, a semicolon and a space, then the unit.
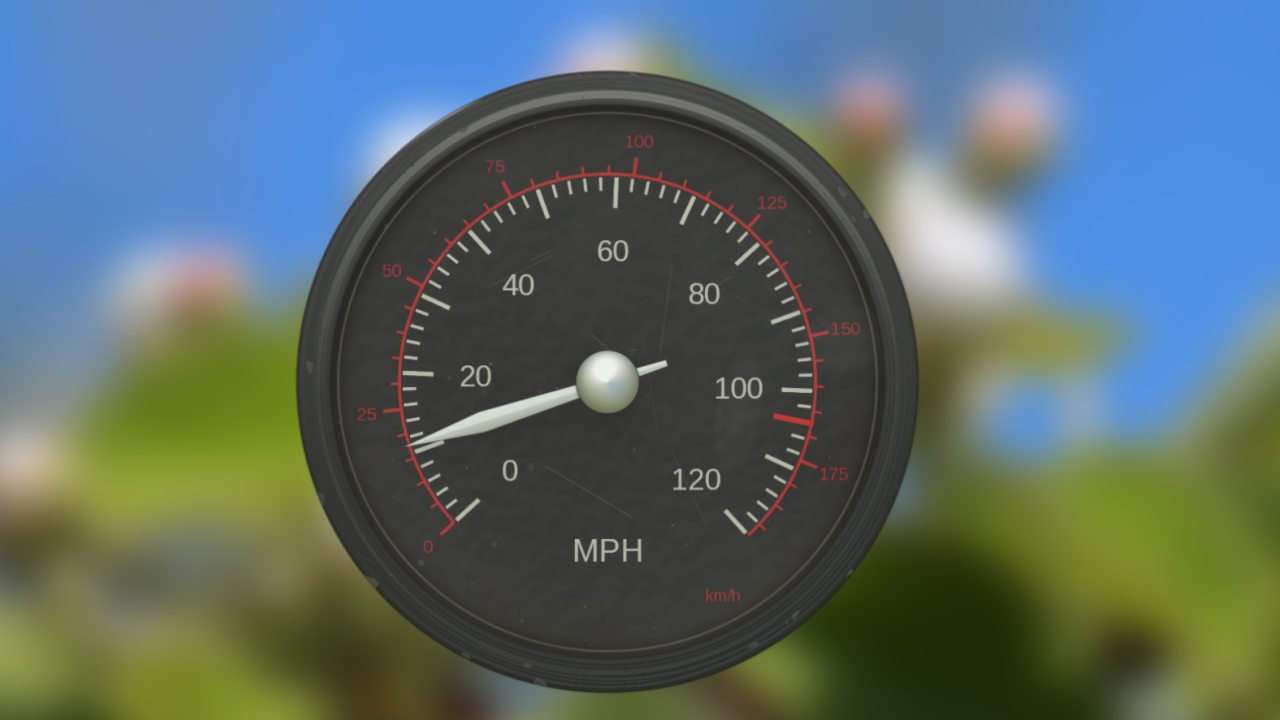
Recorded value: 11; mph
